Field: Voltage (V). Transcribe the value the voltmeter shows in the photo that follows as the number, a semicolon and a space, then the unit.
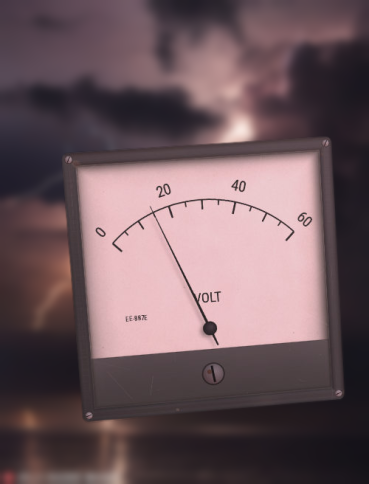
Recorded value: 15; V
